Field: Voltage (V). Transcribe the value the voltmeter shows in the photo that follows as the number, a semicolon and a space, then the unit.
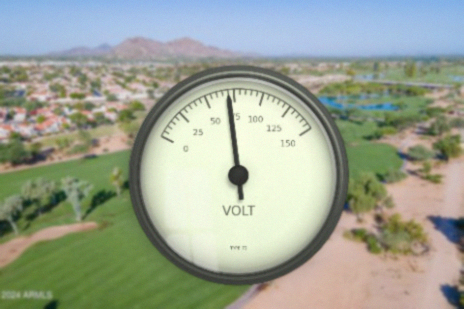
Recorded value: 70; V
